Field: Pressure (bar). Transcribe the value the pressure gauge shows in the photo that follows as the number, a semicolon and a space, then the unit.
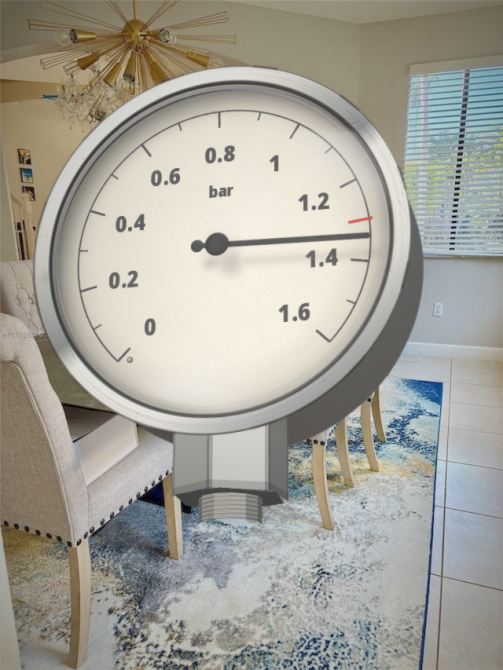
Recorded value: 1.35; bar
